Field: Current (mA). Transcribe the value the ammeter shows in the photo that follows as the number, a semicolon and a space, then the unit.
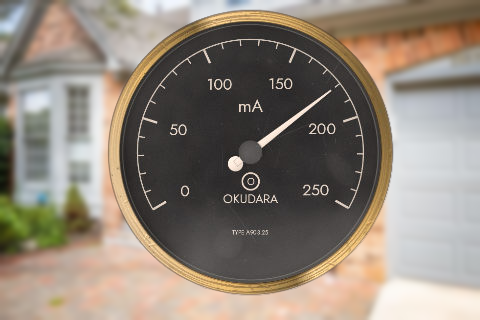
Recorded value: 180; mA
